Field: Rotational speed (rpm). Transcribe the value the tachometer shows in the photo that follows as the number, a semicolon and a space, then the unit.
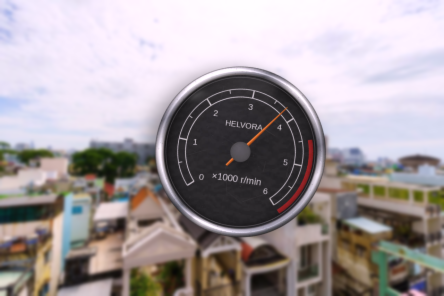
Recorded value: 3750; rpm
